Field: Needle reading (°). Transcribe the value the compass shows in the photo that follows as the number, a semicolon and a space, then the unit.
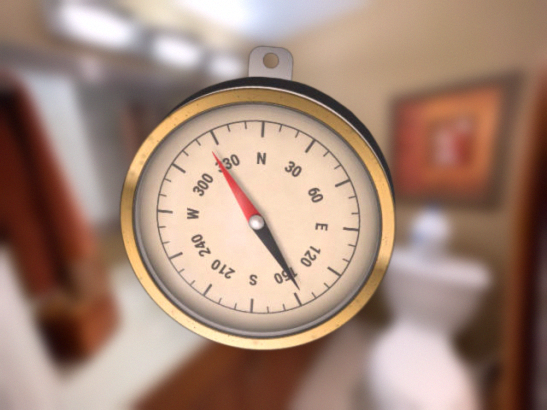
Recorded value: 325; °
